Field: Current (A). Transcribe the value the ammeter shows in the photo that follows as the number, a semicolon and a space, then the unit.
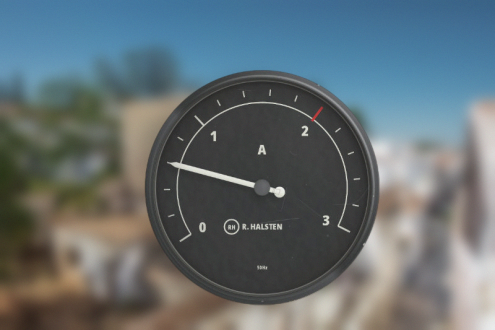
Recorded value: 0.6; A
